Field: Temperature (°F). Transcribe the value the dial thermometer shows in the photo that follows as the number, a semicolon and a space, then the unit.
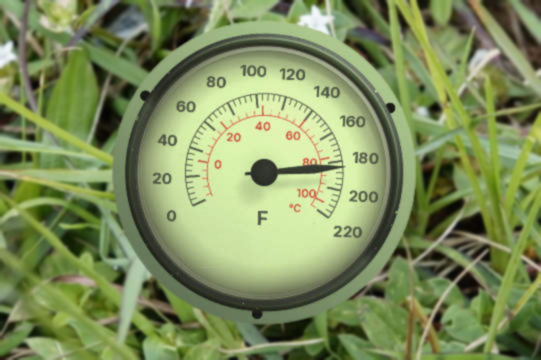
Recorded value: 184; °F
